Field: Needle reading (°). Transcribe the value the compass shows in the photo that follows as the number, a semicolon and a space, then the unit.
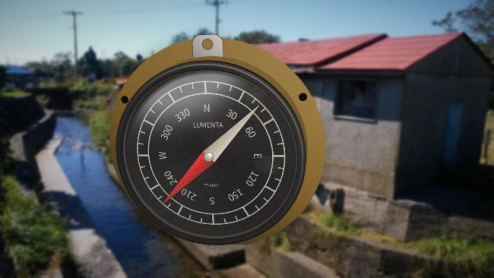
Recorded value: 225; °
